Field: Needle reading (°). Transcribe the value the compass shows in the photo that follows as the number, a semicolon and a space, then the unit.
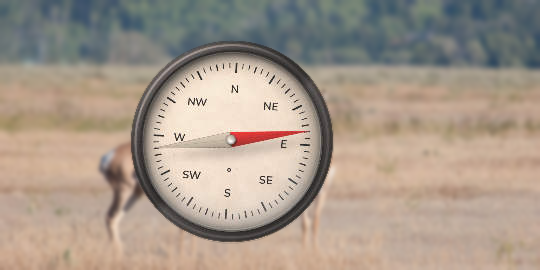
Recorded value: 80; °
